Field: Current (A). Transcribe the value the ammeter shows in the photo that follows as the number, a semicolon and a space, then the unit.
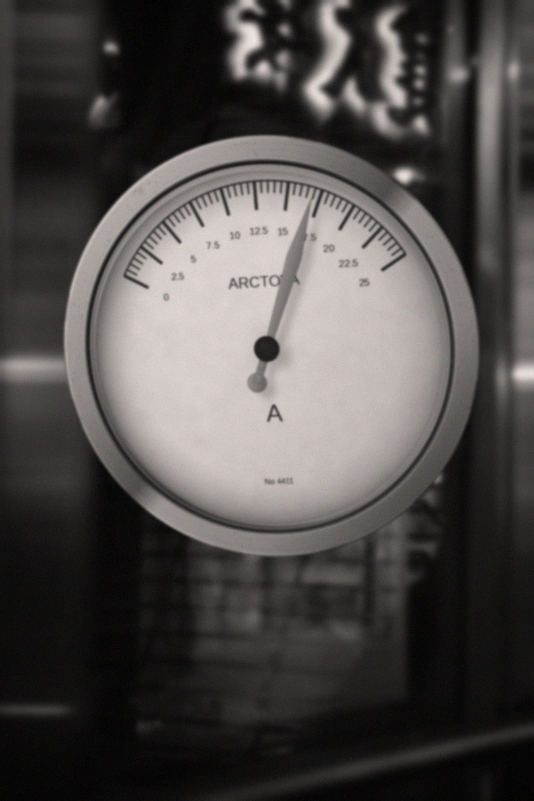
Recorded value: 17; A
